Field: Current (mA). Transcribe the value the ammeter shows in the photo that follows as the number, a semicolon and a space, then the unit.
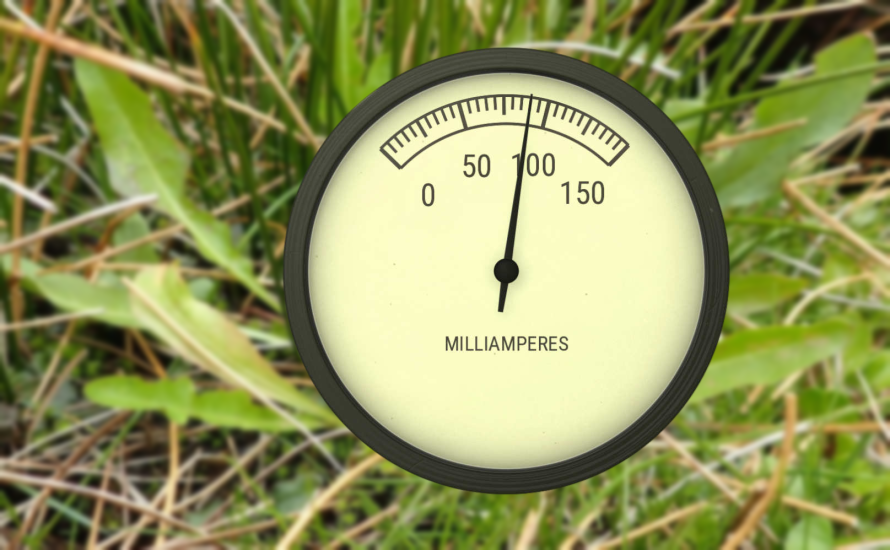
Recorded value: 90; mA
